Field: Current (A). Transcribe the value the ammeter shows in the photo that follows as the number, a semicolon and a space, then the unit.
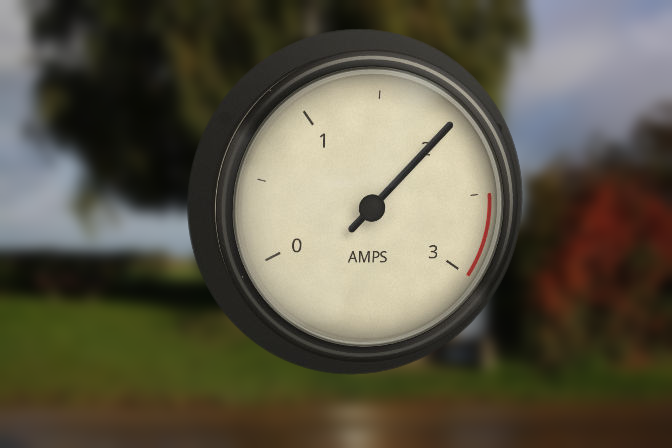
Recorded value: 2; A
